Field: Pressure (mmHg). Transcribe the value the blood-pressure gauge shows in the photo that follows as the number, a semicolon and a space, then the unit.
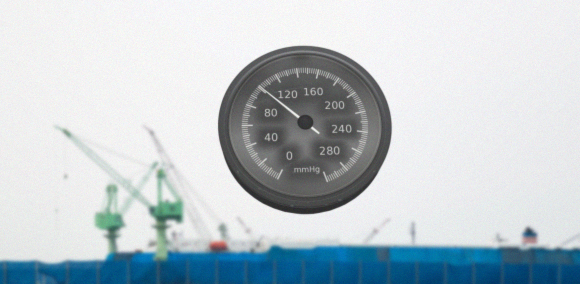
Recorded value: 100; mmHg
